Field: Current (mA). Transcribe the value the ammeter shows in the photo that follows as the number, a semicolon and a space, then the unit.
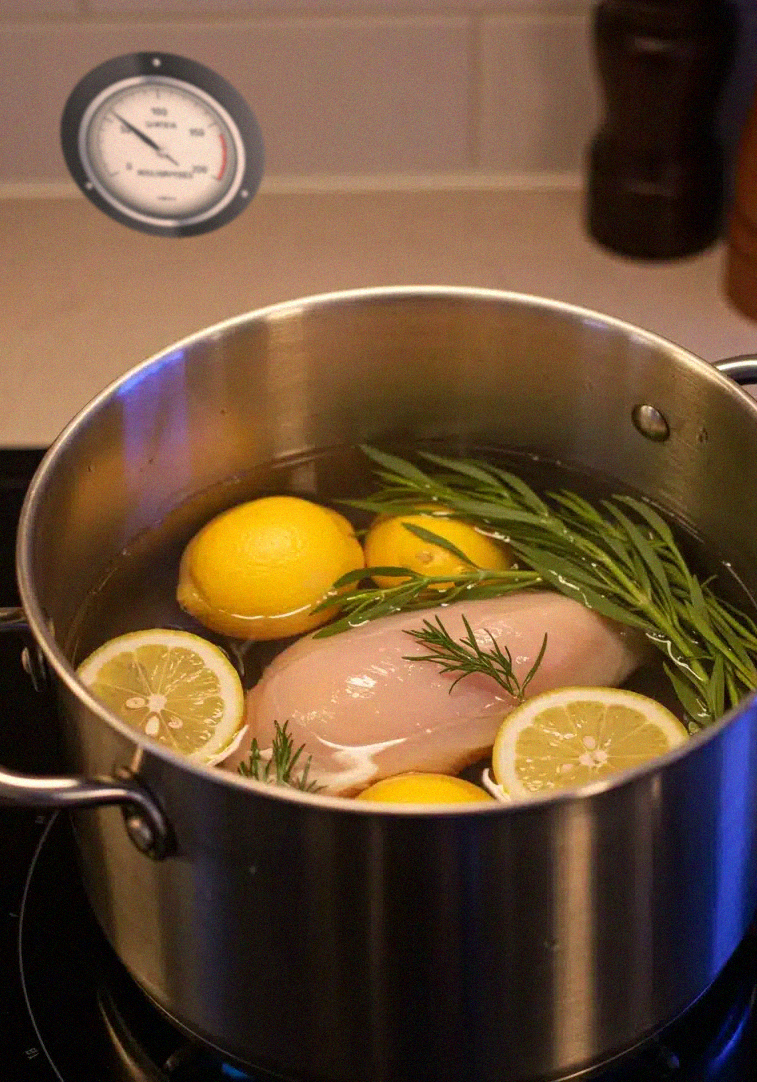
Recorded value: 60; mA
